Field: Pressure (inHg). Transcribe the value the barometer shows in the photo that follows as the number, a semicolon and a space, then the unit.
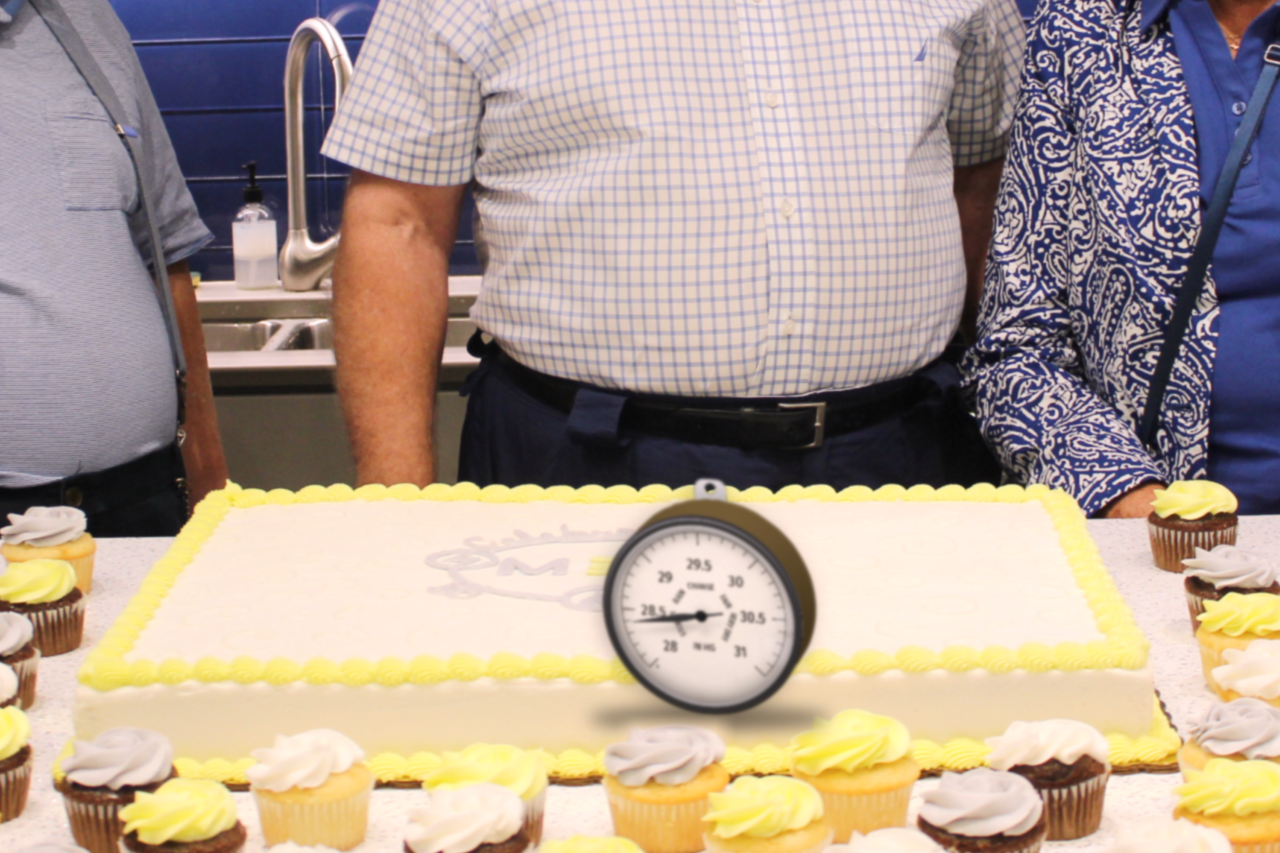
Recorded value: 28.4; inHg
